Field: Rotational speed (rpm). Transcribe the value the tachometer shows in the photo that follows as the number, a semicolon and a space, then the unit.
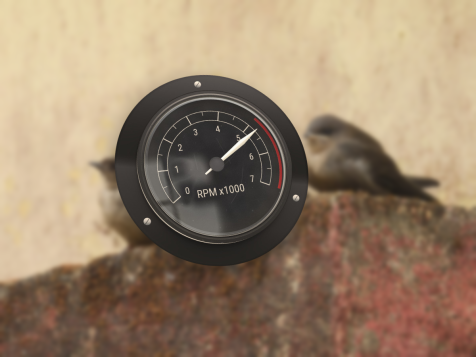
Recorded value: 5250; rpm
